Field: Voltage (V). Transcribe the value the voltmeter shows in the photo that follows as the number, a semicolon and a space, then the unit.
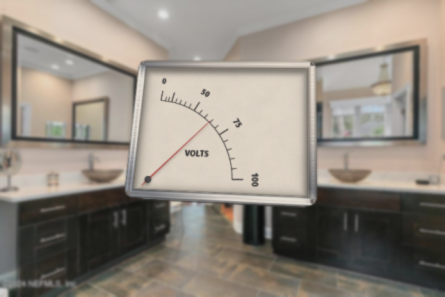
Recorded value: 65; V
